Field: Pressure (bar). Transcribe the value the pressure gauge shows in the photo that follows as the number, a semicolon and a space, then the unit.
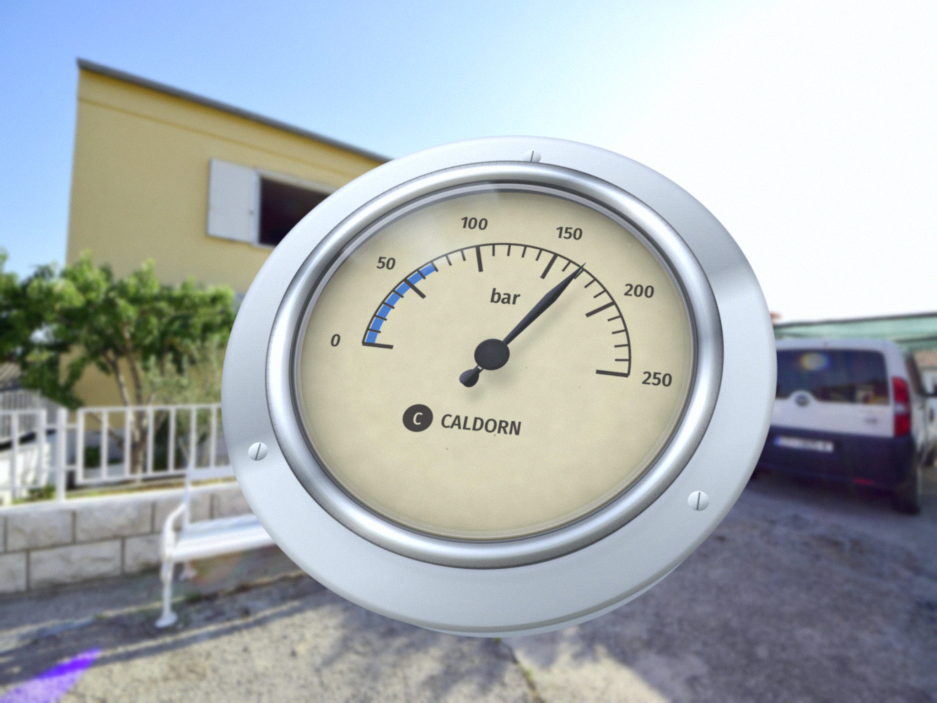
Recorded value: 170; bar
